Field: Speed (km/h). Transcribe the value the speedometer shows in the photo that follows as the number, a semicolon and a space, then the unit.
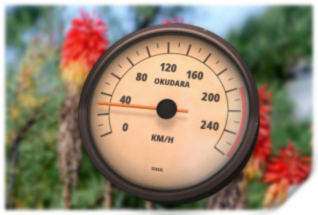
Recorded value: 30; km/h
